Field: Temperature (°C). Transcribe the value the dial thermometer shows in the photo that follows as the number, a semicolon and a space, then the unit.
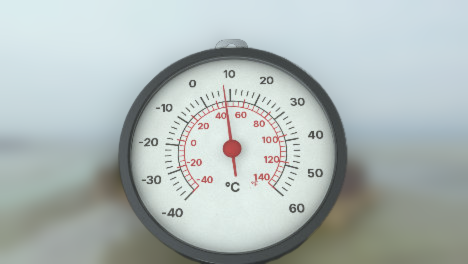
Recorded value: 8; °C
